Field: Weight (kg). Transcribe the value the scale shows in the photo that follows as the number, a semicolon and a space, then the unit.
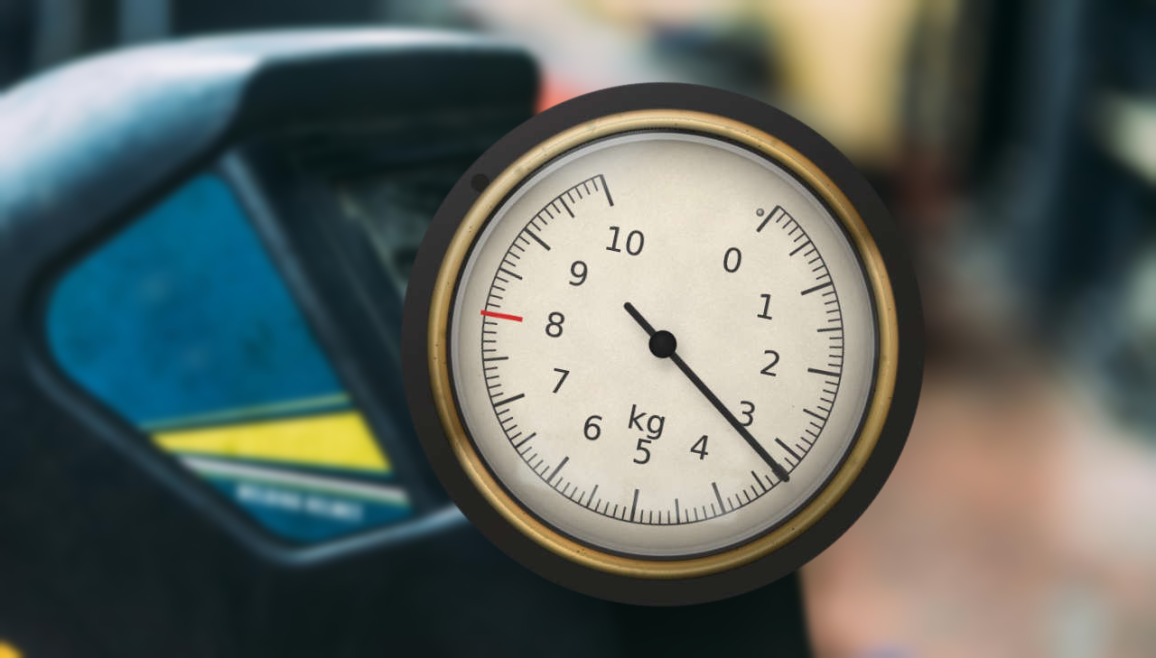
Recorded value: 3.25; kg
